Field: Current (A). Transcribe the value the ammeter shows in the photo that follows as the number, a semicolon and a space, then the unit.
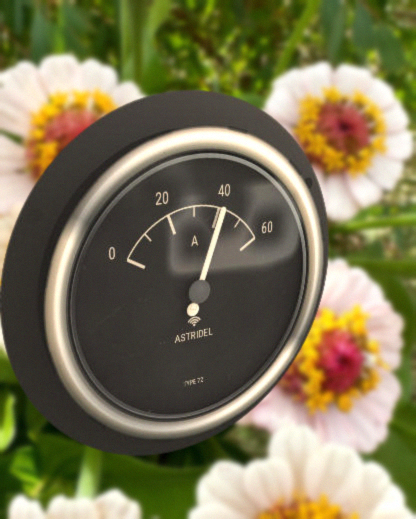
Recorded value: 40; A
